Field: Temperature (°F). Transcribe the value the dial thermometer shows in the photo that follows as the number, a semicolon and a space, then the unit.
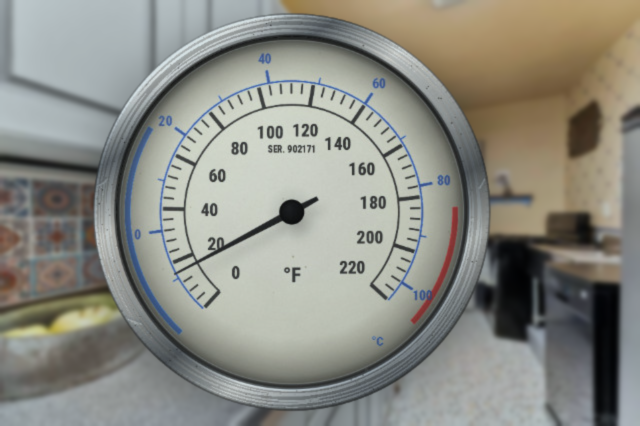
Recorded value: 16; °F
